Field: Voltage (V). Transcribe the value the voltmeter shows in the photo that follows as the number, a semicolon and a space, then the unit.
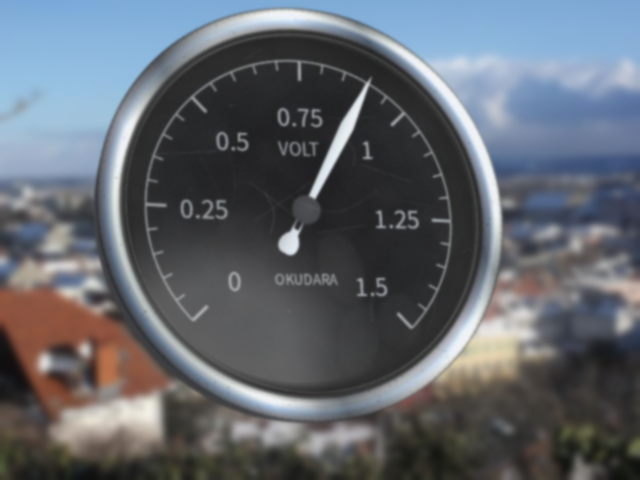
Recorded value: 0.9; V
